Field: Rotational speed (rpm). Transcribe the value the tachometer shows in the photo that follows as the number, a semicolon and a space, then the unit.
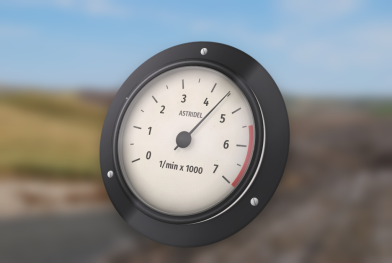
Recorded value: 4500; rpm
